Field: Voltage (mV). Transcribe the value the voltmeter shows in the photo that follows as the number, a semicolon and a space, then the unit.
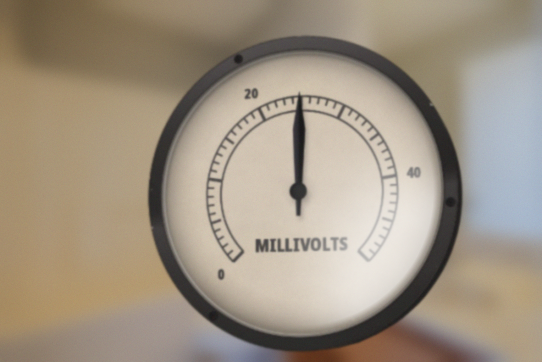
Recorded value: 25; mV
